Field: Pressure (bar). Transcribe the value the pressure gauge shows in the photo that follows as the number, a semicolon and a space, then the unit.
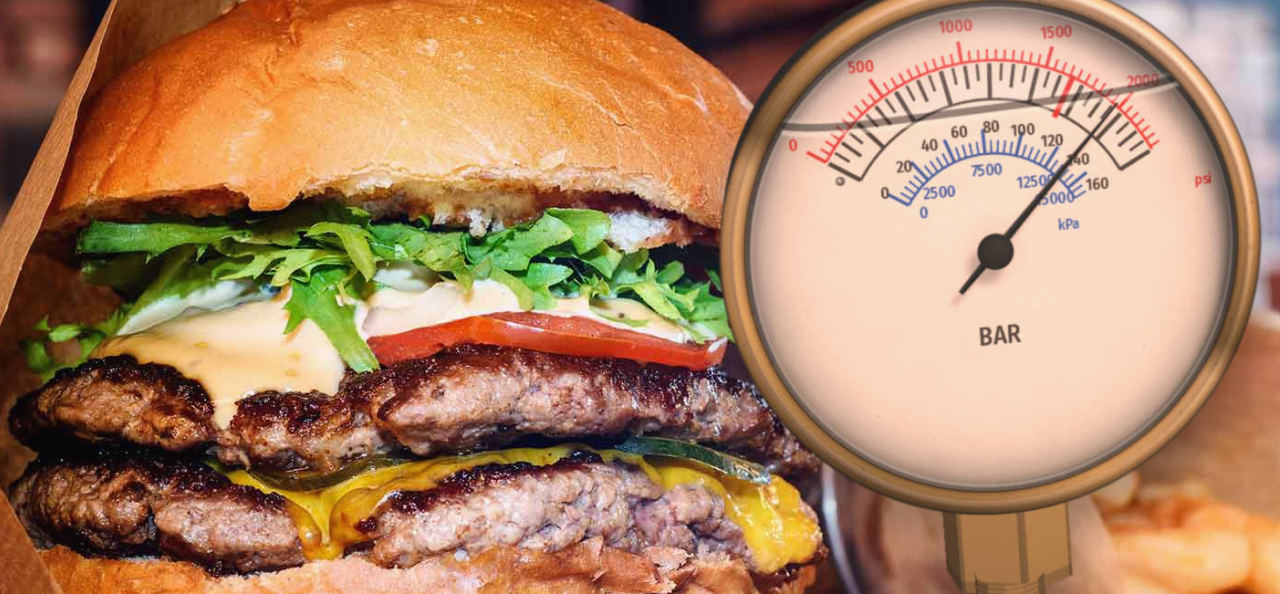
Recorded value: 135; bar
